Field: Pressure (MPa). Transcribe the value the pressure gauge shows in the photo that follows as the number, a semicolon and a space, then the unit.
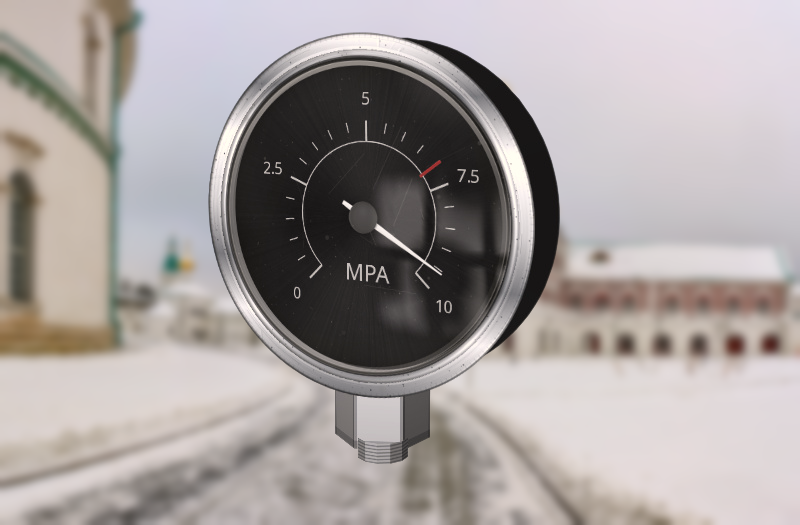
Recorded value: 9.5; MPa
